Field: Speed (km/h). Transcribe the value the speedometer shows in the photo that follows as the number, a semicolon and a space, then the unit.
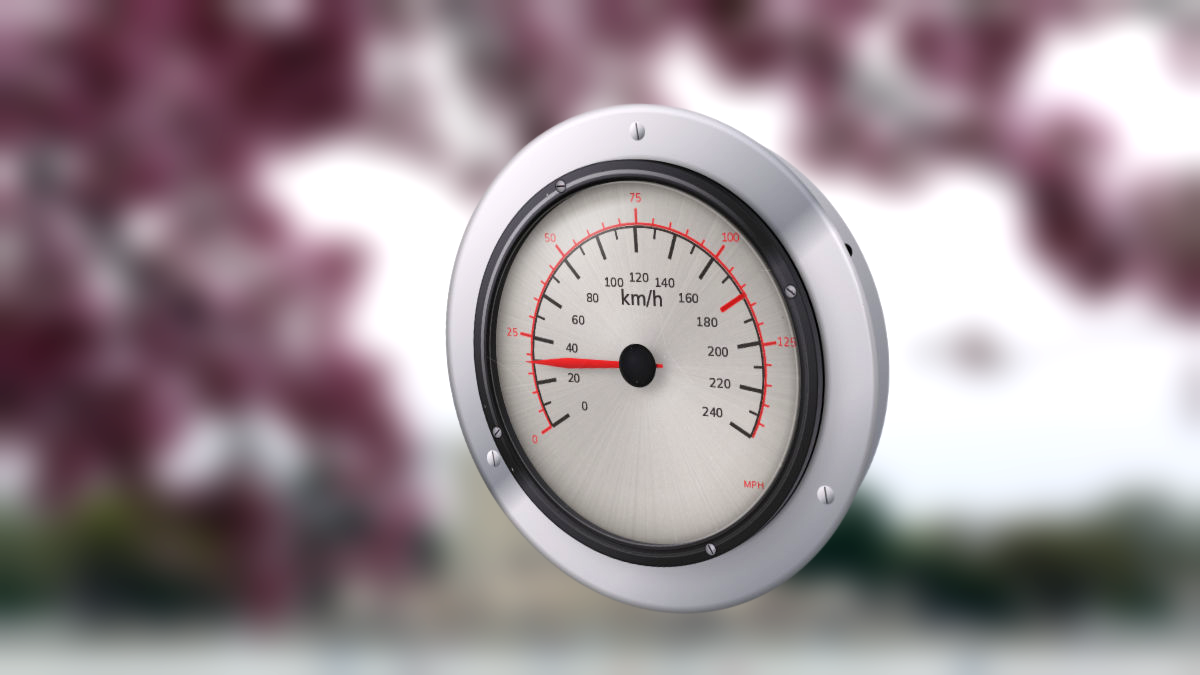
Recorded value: 30; km/h
